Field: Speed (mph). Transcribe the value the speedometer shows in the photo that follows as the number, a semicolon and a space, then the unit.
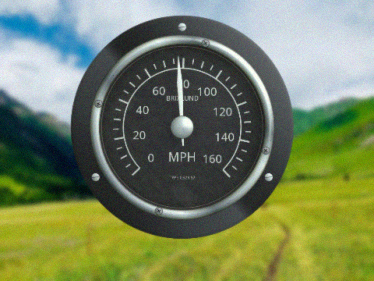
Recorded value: 77.5; mph
